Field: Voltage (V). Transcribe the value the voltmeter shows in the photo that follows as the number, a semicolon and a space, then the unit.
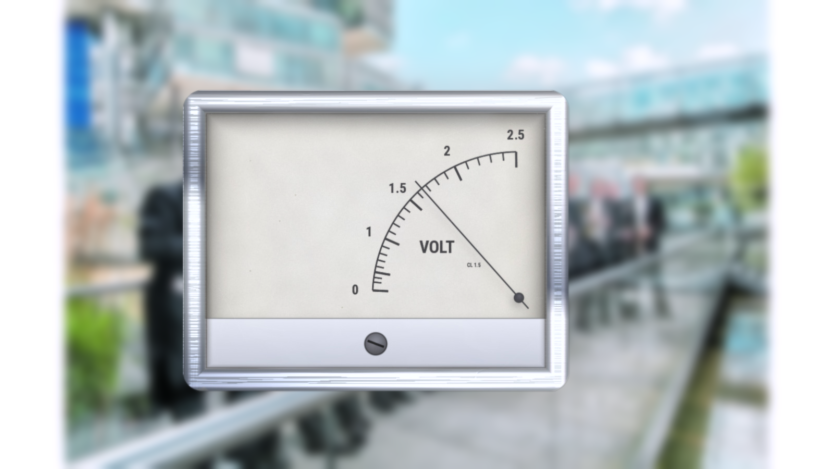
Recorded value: 1.65; V
